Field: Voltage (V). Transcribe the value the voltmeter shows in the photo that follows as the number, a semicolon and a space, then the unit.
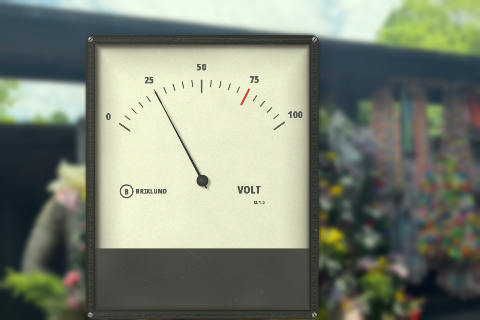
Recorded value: 25; V
